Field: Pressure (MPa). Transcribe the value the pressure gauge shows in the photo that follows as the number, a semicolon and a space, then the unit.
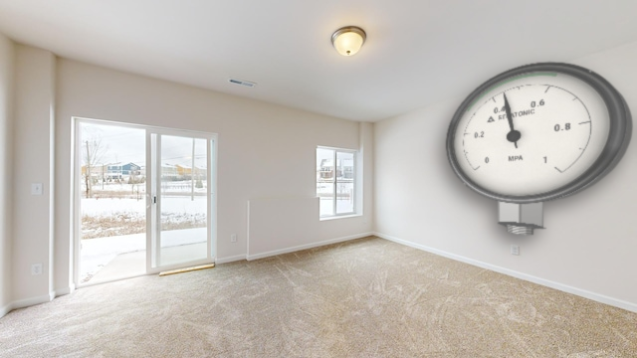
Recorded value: 0.45; MPa
